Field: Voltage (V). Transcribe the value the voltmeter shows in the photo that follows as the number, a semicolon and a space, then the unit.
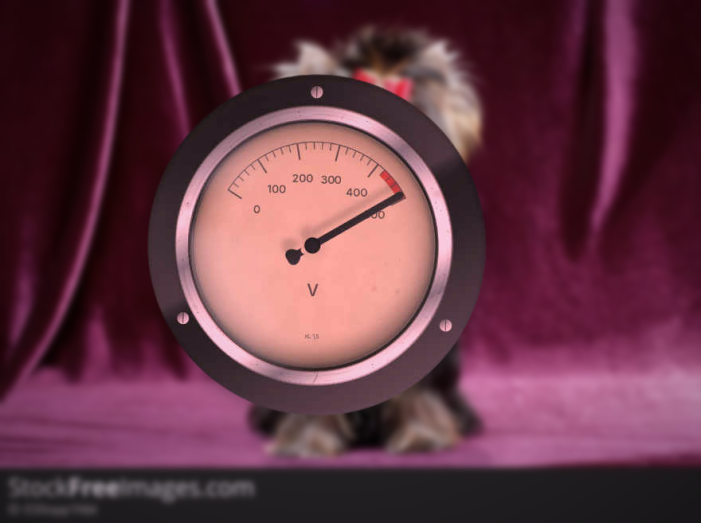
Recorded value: 490; V
